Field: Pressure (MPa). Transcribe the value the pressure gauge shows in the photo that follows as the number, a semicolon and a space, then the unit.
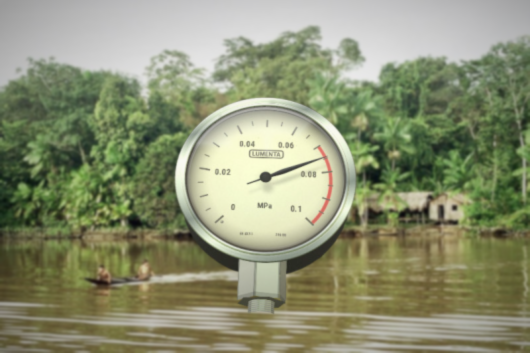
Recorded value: 0.075; MPa
